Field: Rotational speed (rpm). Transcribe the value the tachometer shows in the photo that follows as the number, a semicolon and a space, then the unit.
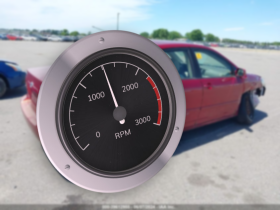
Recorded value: 1400; rpm
